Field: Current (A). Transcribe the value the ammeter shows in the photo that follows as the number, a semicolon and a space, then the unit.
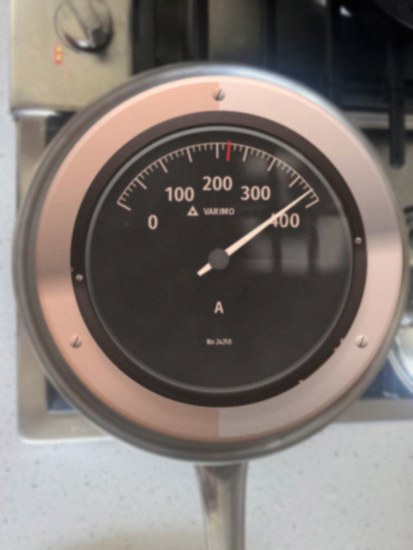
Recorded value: 380; A
